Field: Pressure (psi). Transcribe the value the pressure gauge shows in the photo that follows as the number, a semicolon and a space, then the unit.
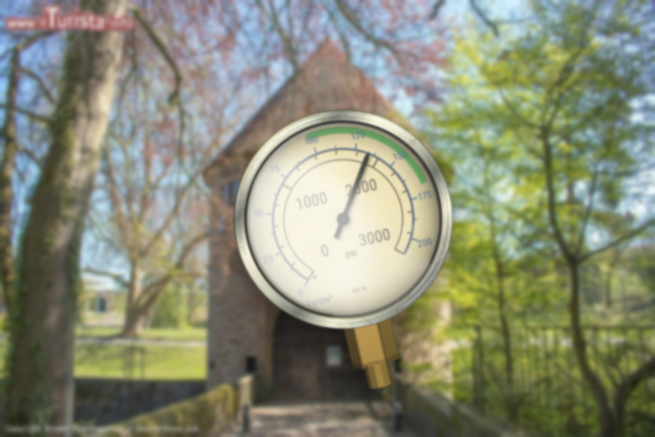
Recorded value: 1900; psi
